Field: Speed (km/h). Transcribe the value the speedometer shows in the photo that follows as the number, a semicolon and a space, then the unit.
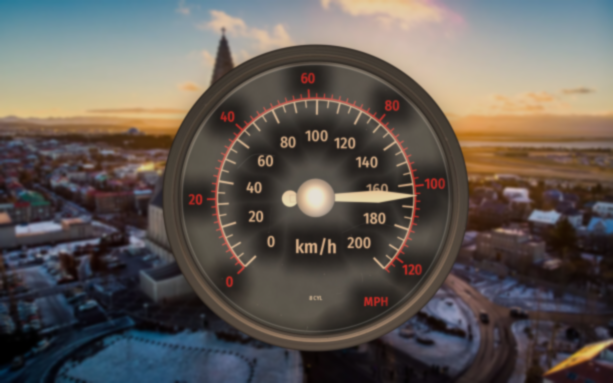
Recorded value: 165; km/h
